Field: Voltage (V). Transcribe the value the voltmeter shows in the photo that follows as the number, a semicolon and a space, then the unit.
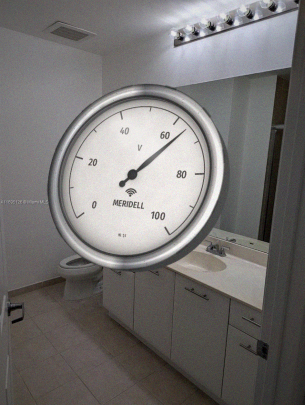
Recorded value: 65; V
